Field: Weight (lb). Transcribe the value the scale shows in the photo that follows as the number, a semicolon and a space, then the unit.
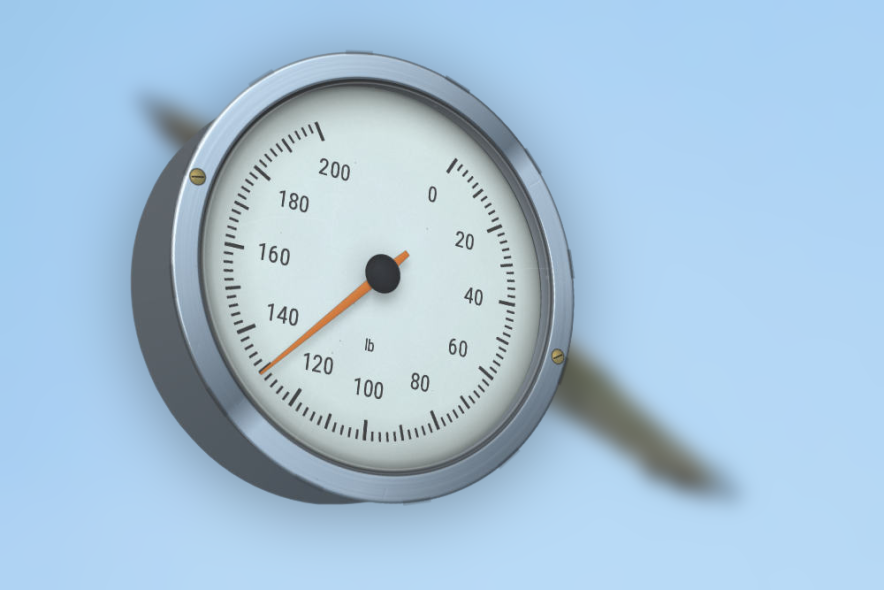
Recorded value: 130; lb
